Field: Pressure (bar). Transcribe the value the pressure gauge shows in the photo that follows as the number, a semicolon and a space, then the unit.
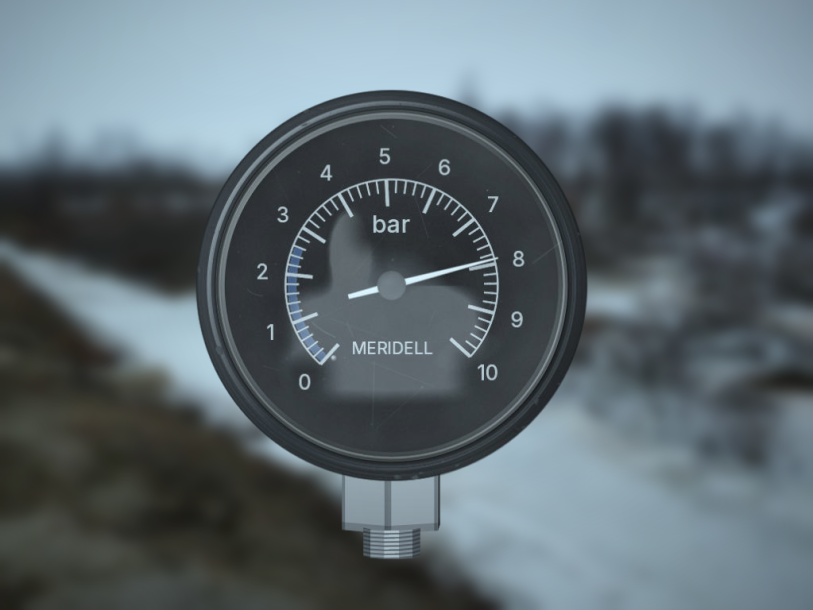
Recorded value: 7.9; bar
